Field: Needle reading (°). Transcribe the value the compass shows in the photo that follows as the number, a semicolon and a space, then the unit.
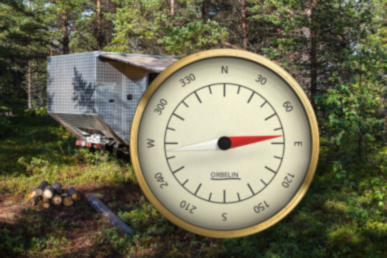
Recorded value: 82.5; °
